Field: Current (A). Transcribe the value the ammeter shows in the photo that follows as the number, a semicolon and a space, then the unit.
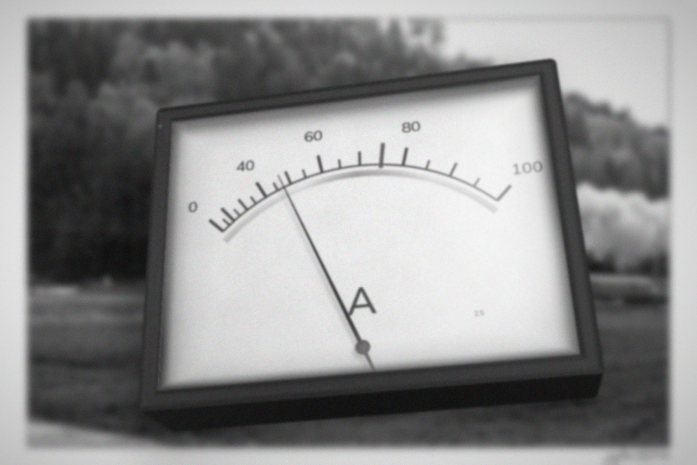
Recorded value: 47.5; A
